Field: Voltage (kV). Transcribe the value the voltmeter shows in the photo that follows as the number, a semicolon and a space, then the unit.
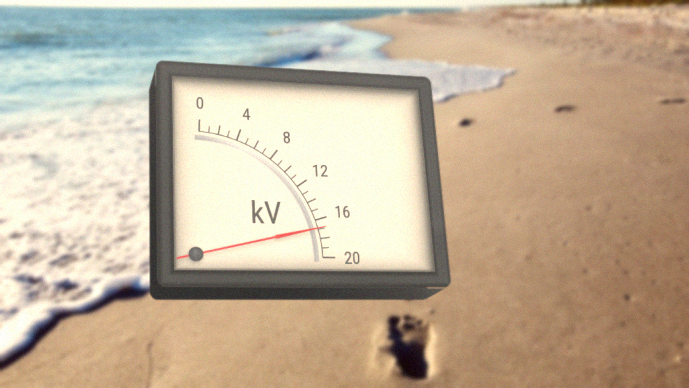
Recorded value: 17; kV
